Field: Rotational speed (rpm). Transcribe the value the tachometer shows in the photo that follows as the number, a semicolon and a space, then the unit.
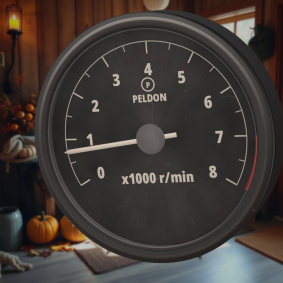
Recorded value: 750; rpm
